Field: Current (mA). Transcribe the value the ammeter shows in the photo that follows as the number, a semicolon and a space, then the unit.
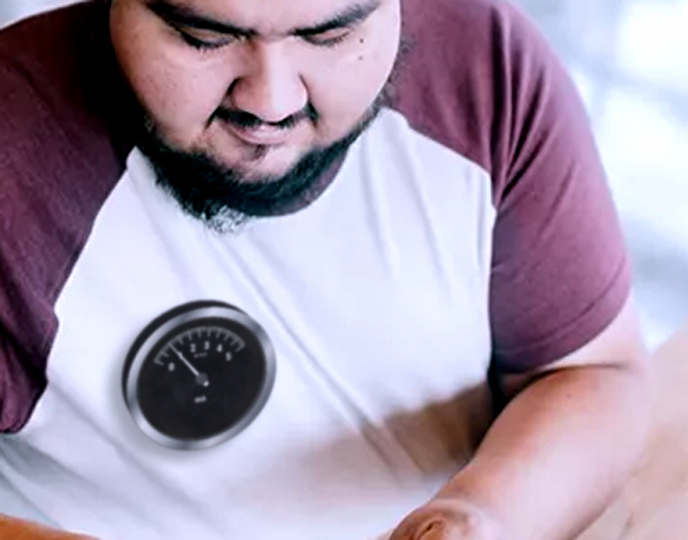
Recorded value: 1; mA
